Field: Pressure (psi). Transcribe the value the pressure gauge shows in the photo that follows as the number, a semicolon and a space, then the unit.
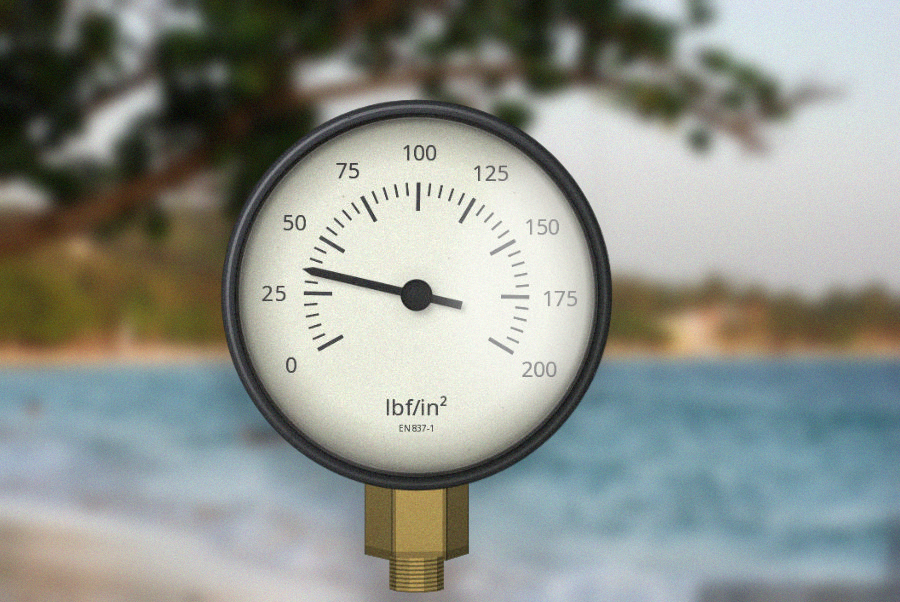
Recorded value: 35; psi
